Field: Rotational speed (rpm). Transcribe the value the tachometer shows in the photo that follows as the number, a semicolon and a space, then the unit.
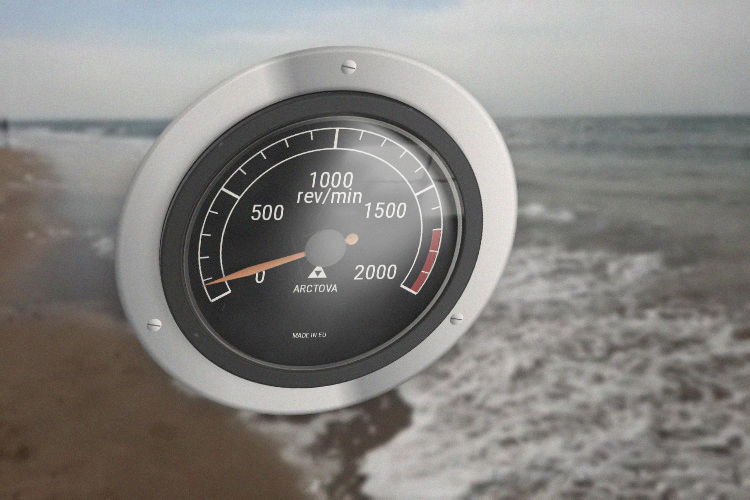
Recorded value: 100; rpm
